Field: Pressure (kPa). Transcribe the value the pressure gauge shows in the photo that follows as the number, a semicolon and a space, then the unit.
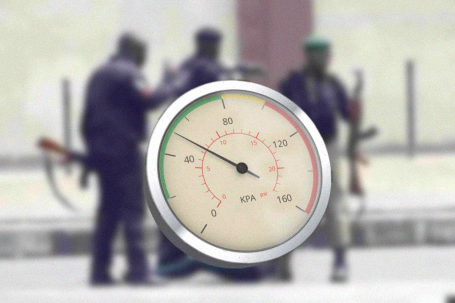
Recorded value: 50; kPa
